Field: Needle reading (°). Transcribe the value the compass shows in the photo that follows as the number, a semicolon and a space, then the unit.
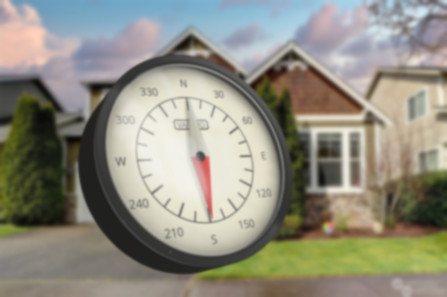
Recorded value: 180; °
